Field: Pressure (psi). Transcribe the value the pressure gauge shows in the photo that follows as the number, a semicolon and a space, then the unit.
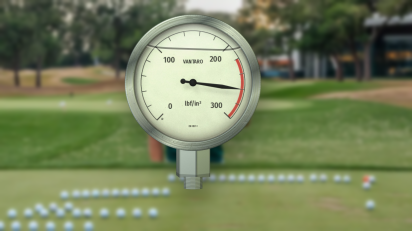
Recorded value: 260; psi
